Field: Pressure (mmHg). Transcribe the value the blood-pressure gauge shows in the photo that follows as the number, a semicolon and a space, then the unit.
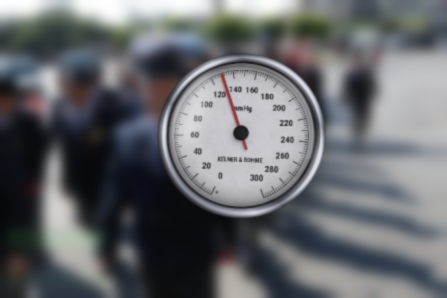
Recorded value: 130; mmHg
